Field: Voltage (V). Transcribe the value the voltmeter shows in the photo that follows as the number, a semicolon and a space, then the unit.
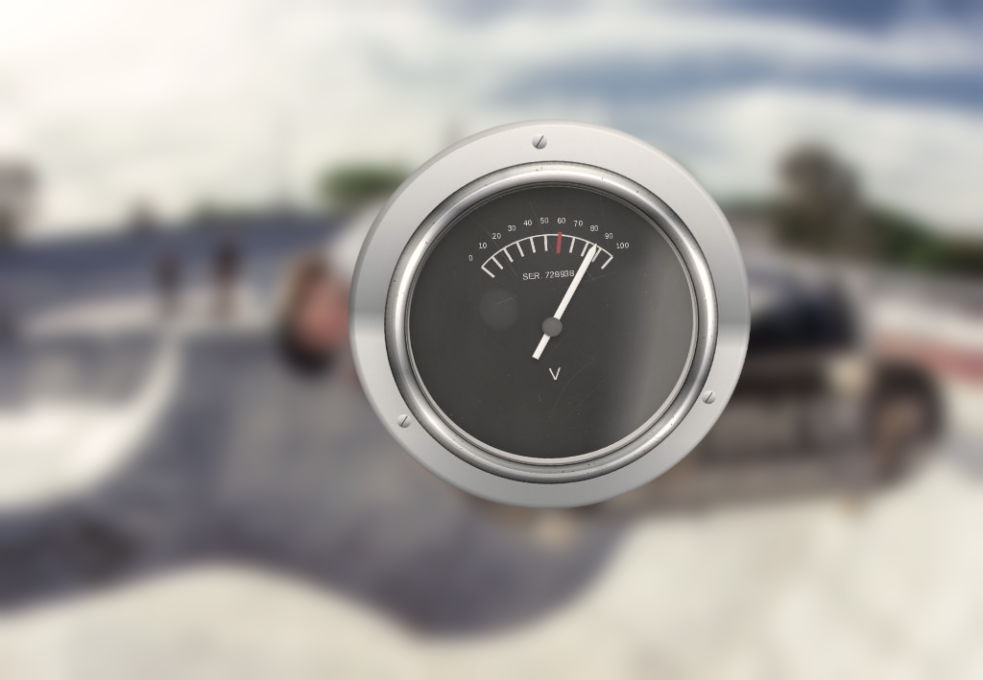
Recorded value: 85; V
